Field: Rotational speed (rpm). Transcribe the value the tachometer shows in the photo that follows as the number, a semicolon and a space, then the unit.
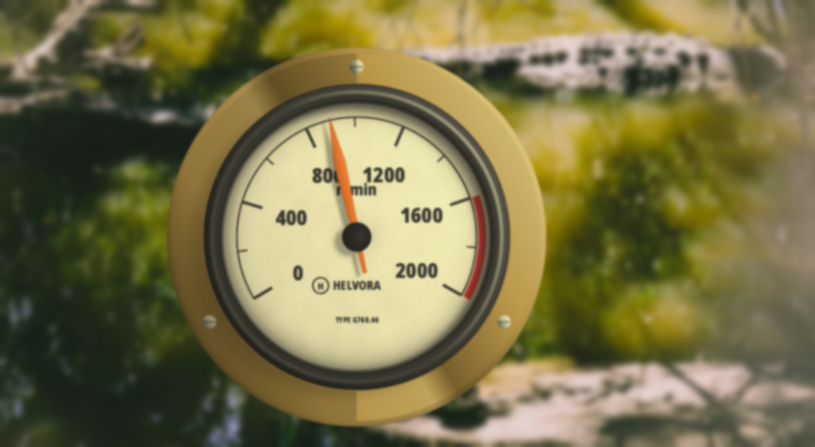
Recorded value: 900; rpm
